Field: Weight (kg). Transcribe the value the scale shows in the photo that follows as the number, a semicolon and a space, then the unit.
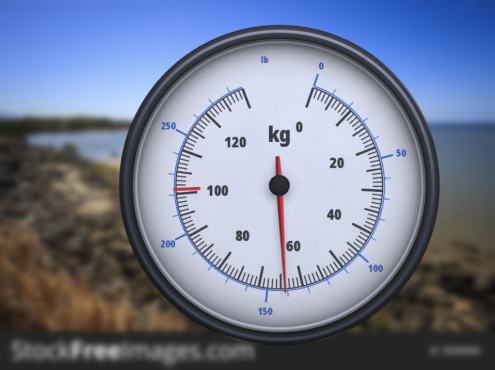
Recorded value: 64; kg
